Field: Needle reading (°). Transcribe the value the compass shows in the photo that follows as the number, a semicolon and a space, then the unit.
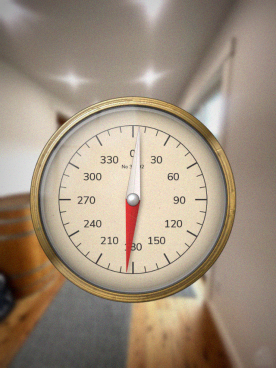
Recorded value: 185; °
